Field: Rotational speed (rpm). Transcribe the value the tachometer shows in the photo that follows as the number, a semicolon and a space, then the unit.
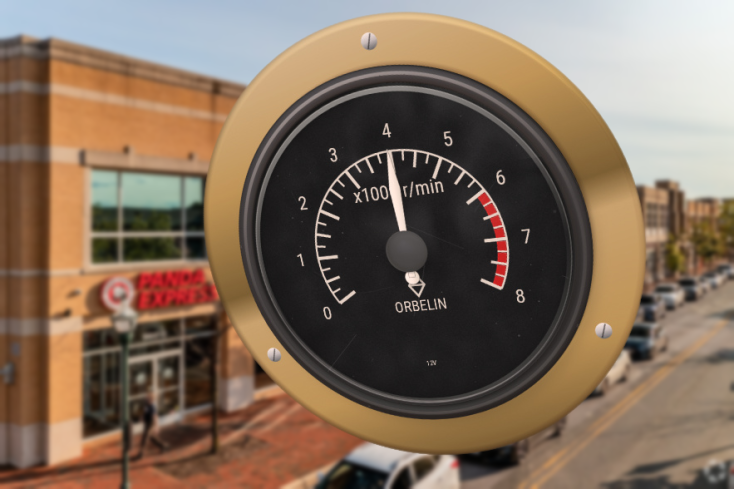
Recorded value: 4000; rpm
